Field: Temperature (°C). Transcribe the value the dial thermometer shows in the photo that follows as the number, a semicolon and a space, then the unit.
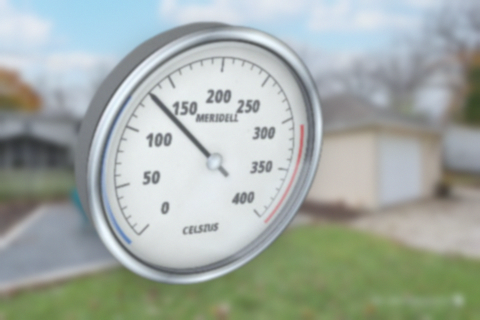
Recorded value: 130; °C
